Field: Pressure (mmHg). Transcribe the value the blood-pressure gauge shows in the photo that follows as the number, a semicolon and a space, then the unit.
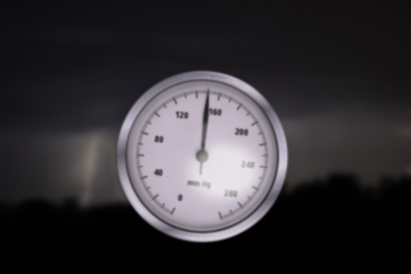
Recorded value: 150; mmHg
